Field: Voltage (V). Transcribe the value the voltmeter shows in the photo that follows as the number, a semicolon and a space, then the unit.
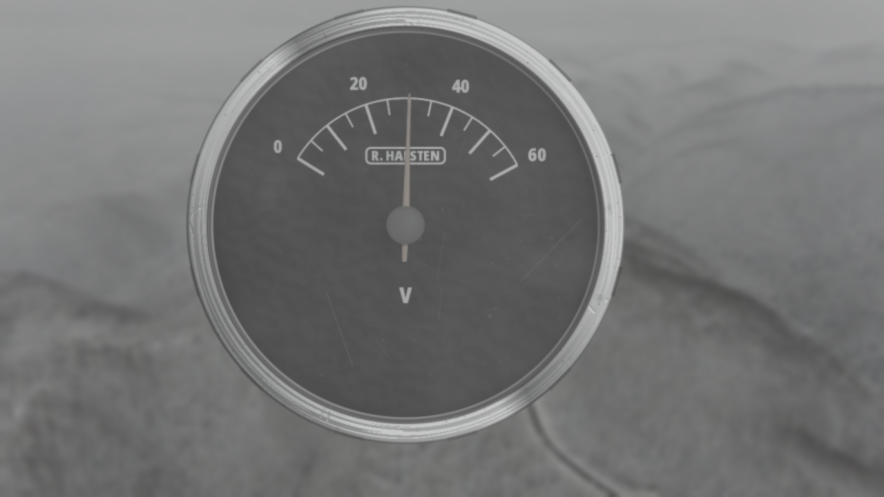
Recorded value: 30; V
